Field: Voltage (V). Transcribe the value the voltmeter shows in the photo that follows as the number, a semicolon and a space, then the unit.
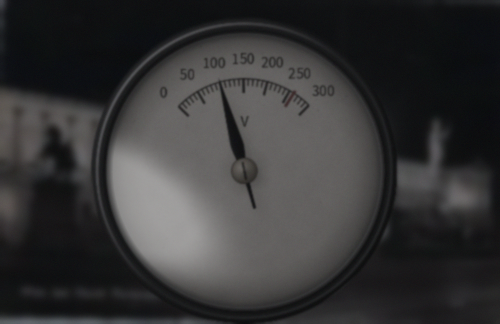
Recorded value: 100; V
